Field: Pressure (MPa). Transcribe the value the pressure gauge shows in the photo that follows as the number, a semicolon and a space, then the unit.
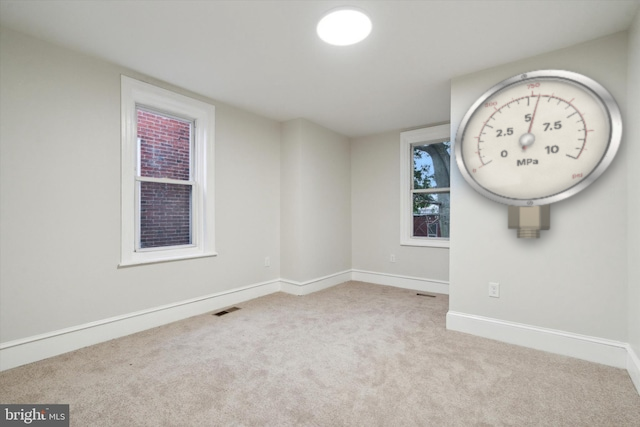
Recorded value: 5.5; MPa
